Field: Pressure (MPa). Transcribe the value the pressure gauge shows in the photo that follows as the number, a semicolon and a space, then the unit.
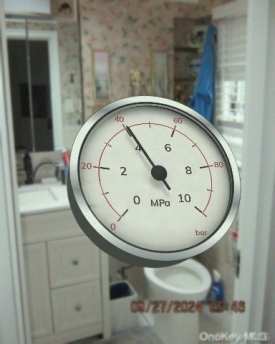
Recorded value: 4; MPa
